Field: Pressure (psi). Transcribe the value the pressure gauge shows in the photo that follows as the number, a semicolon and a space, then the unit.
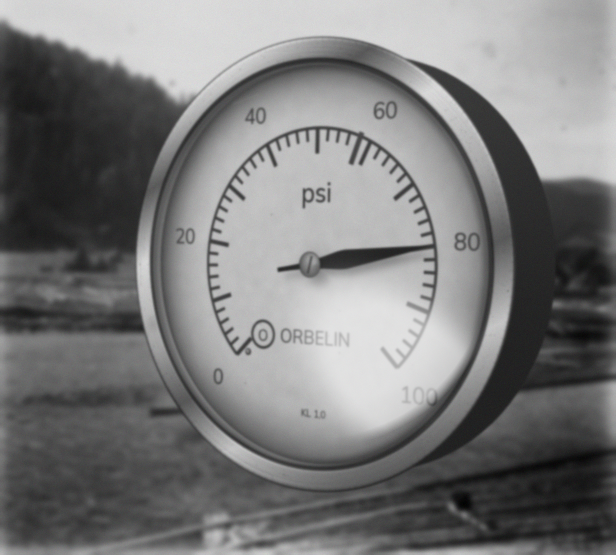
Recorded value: 80; psi
